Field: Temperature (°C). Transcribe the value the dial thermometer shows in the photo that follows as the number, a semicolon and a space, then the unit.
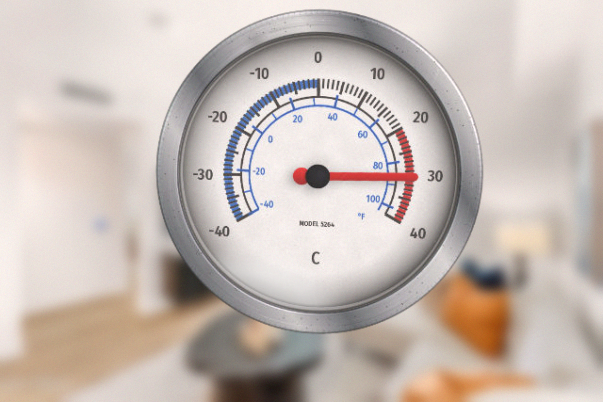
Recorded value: 30; °C
